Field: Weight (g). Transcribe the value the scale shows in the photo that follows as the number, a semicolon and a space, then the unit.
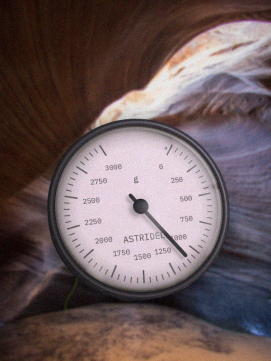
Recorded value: 1100; g
